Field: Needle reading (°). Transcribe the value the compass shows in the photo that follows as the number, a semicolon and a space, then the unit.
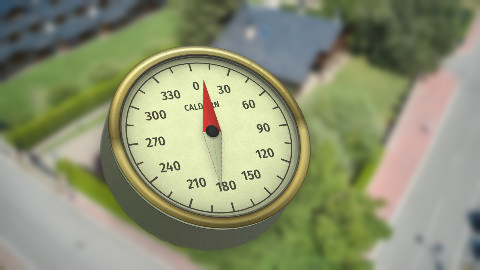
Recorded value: 7.5; °
